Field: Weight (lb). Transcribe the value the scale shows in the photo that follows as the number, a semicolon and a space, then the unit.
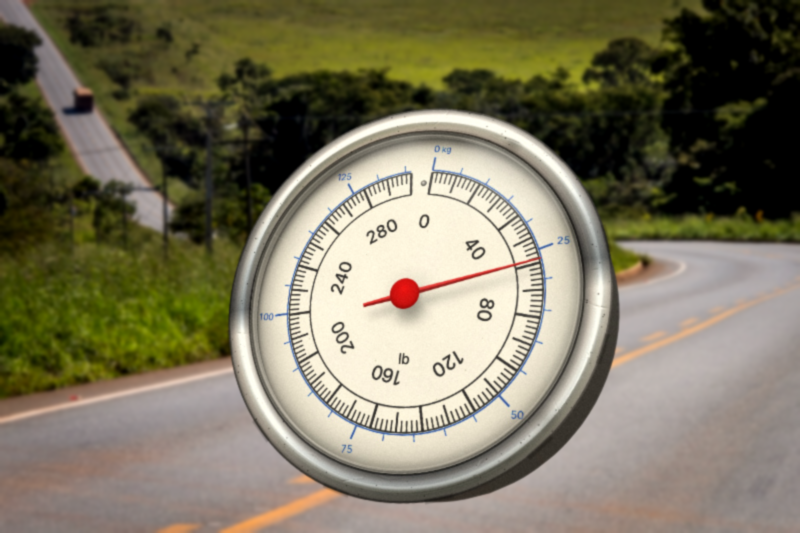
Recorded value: 60; lb
